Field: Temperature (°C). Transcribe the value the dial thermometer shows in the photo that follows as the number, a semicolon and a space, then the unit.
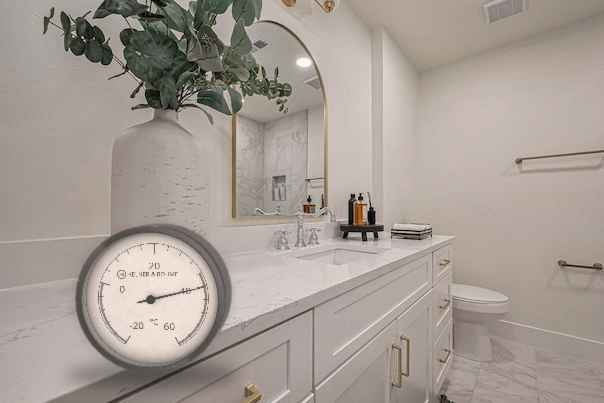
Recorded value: 40; °C
